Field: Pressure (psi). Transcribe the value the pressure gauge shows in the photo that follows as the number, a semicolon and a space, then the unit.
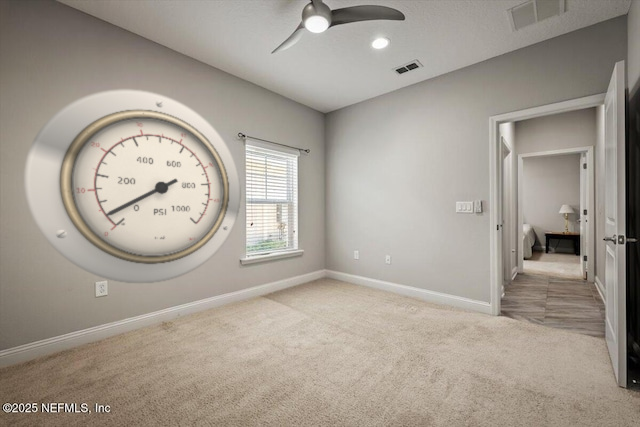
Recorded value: 50; psi
